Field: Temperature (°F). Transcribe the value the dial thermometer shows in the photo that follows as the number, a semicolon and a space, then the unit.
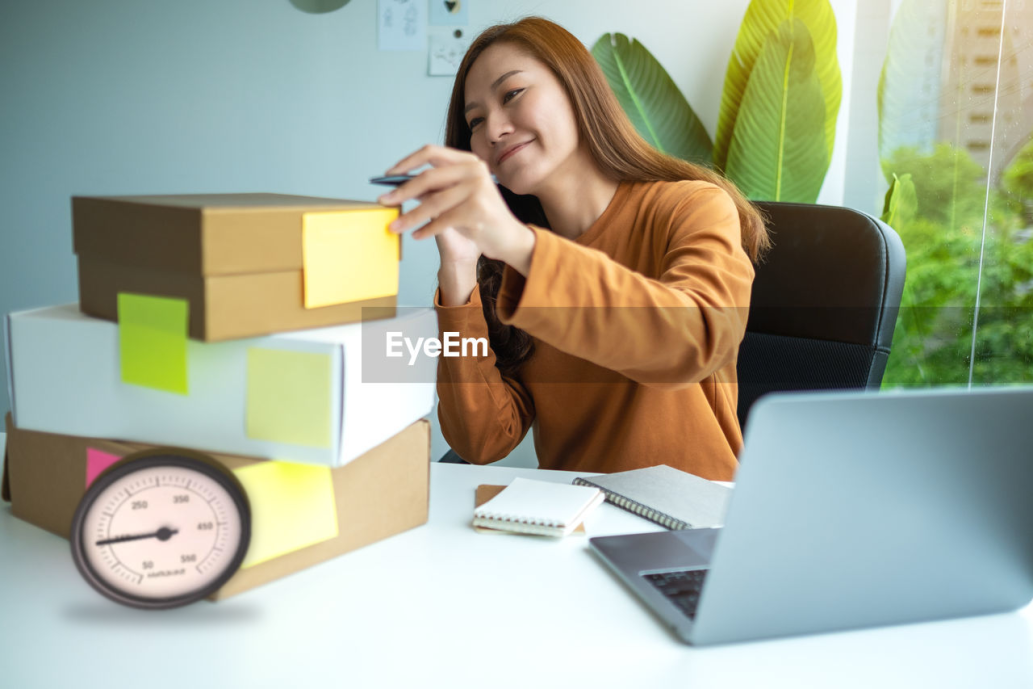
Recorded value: 150; °F
